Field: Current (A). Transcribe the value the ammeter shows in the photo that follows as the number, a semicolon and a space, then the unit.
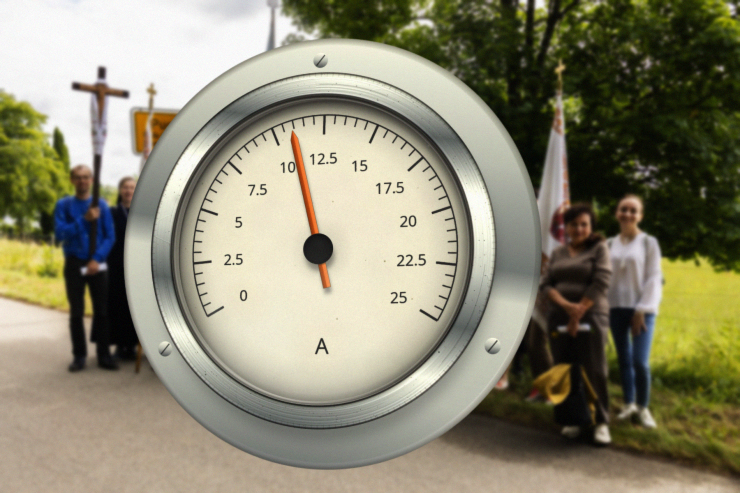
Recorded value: 11; A
